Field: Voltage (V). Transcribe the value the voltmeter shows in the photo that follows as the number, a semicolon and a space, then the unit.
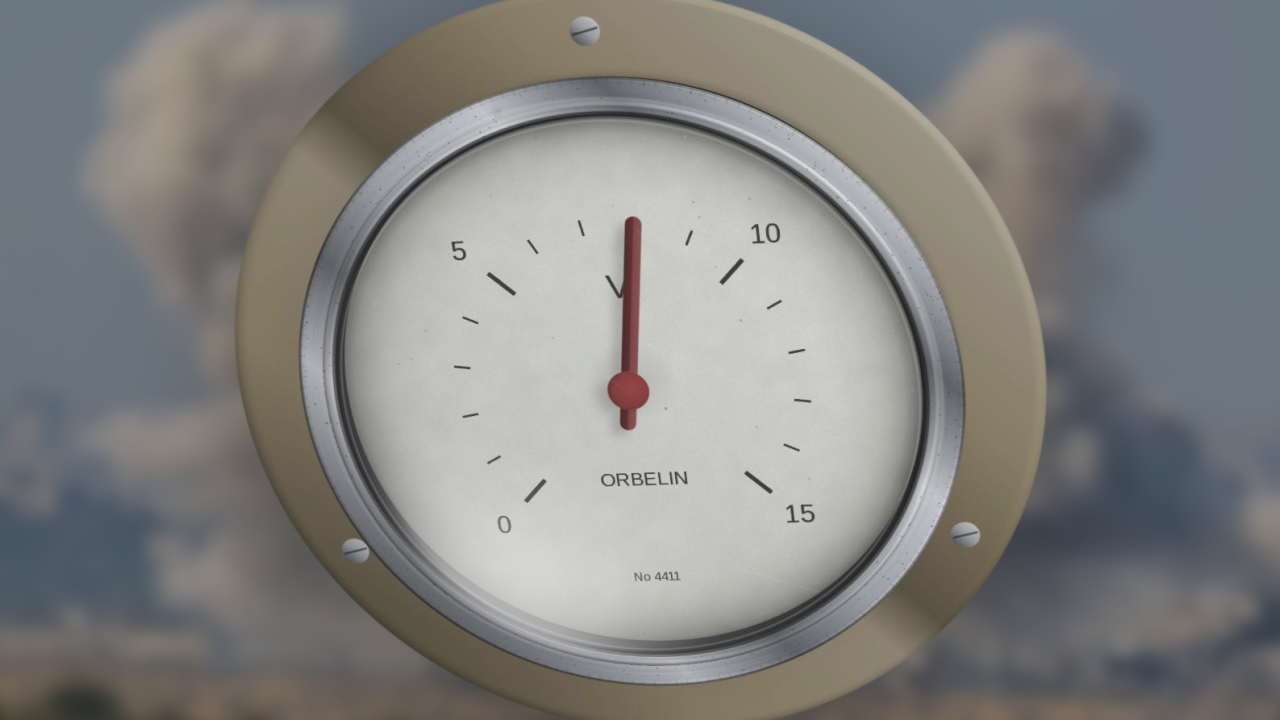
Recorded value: 8; V
